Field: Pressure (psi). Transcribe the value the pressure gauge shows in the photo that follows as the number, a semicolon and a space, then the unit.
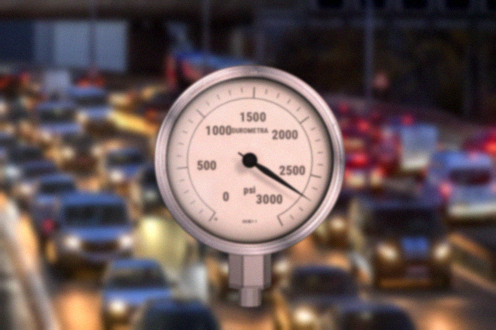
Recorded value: 2700; psi
